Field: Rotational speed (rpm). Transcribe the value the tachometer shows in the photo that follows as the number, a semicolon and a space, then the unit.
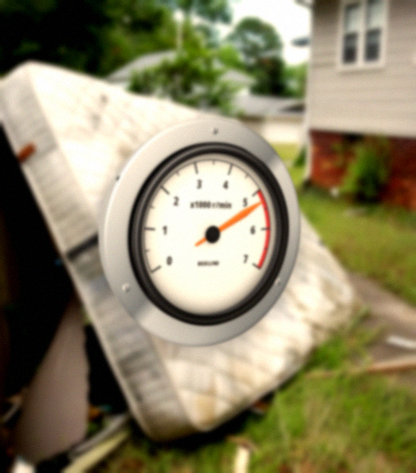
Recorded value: 5250; rpm
